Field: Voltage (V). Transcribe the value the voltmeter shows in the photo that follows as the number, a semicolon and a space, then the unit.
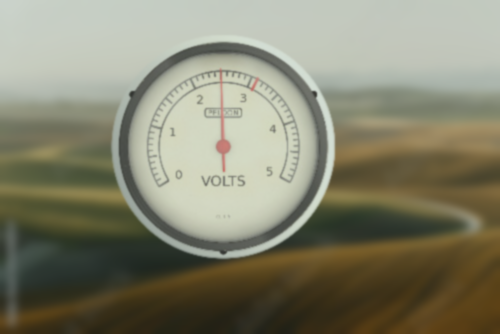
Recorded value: 2.5; V
